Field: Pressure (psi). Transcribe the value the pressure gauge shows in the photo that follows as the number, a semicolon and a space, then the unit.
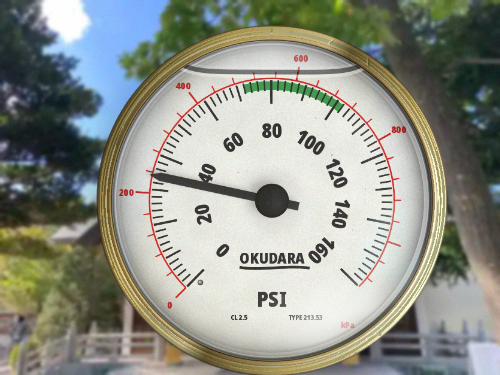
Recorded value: 34; psi
